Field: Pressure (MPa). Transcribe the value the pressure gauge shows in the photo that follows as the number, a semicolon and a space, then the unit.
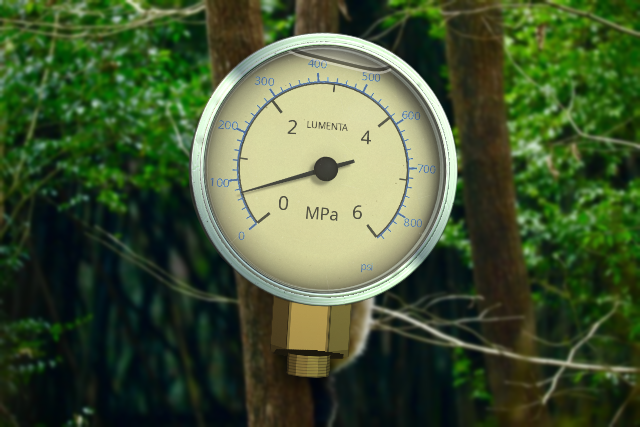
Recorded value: 0.5; MPa
